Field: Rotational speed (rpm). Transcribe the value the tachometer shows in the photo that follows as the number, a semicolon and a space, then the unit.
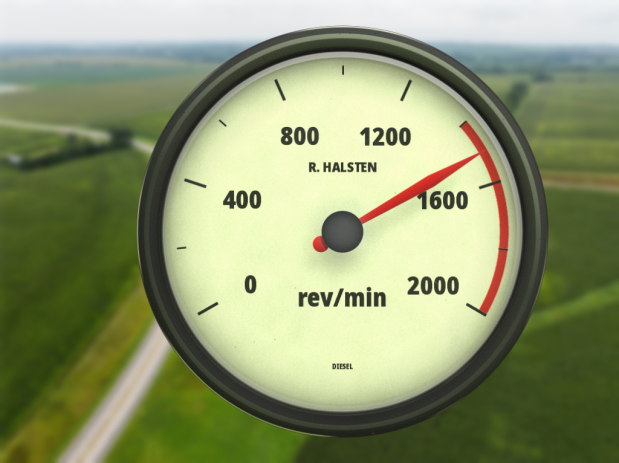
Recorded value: 1500; rpm
